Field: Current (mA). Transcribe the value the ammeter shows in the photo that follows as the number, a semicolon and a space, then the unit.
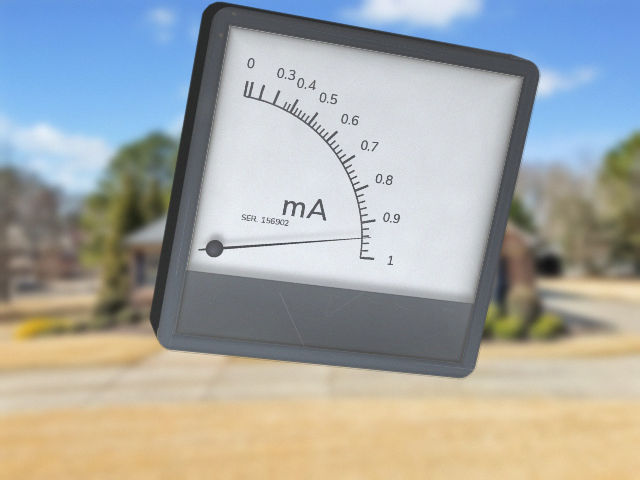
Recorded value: 0.94; mA
